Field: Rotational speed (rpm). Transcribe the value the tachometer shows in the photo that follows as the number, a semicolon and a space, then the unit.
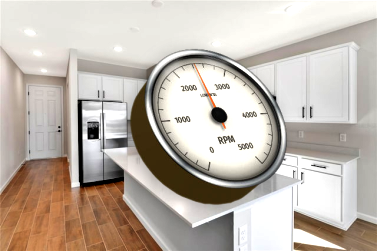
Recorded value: 2400; rpm
